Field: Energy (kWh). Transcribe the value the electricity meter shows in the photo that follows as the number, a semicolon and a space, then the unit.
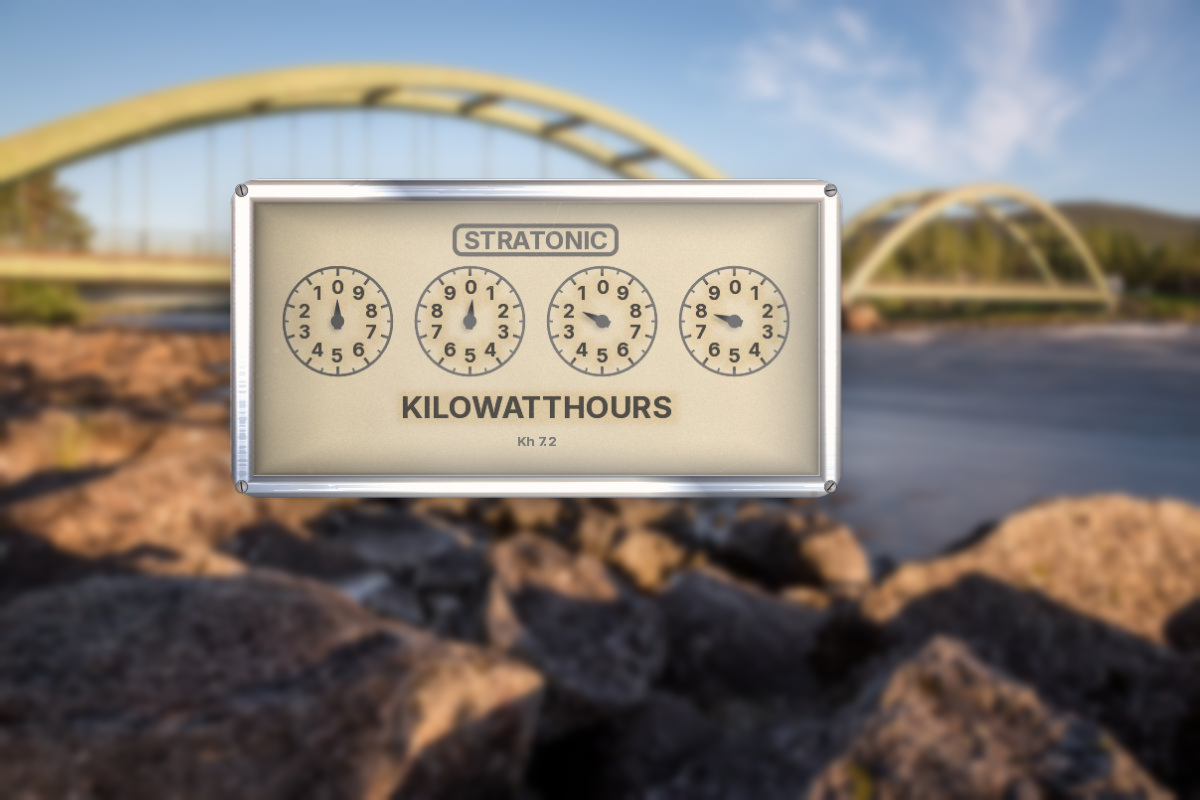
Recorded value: 18; kWh
